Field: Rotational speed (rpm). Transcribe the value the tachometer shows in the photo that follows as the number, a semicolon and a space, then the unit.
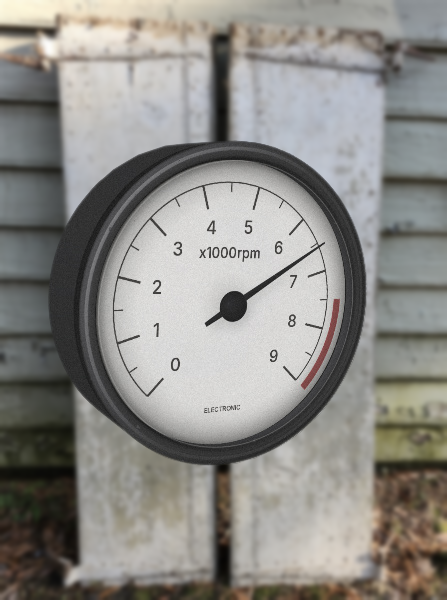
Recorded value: 6500; rpm
